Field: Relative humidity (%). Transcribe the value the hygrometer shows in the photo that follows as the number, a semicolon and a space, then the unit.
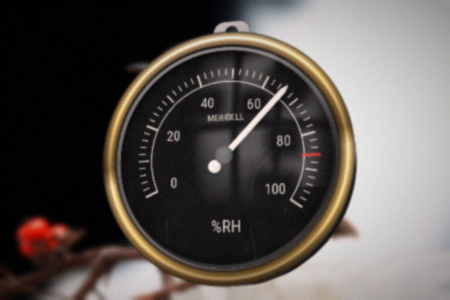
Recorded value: 66; %
